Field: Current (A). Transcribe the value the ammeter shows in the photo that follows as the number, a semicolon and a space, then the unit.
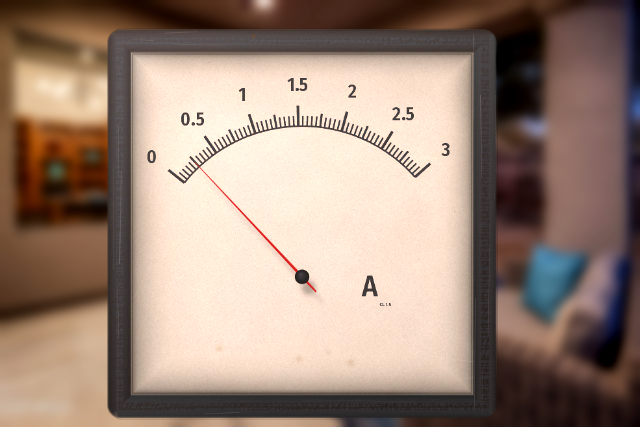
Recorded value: 0.25; A
